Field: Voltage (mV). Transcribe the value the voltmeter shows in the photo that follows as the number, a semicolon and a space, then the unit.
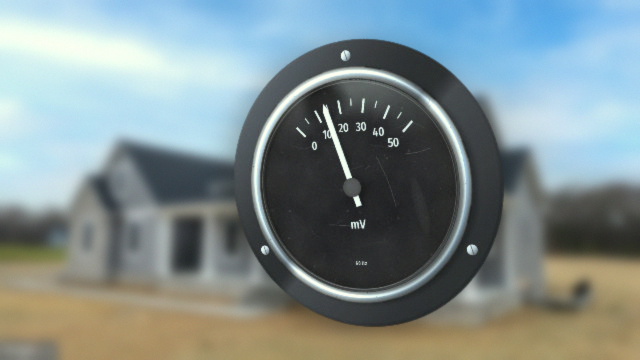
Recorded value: 15; mV
